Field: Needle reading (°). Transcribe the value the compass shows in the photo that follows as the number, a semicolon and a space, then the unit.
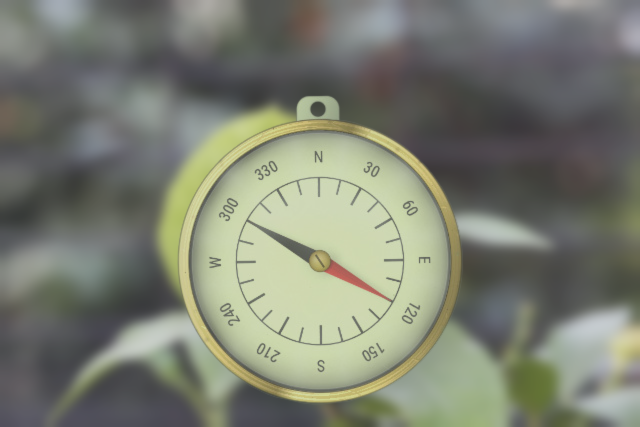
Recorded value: 120; °
